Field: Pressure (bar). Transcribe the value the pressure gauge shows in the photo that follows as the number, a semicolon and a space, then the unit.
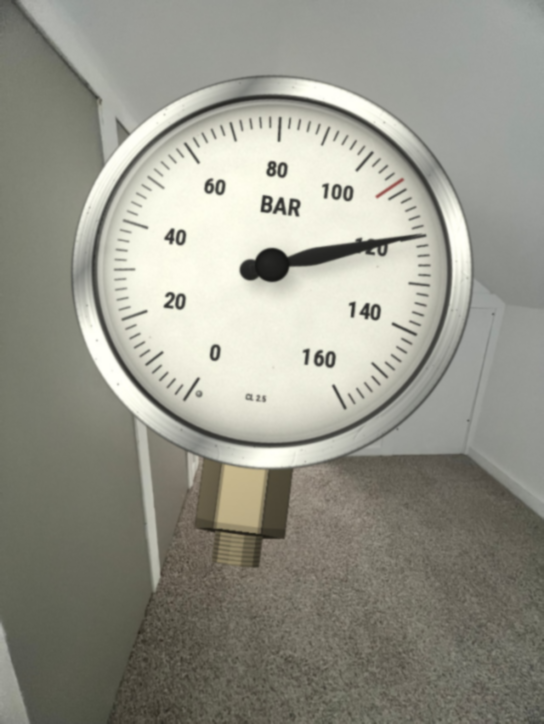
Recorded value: 120; bar
